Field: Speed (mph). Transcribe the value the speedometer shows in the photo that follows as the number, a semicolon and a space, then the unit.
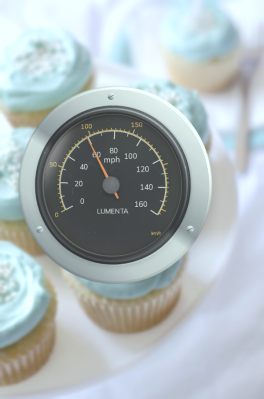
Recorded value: 60; mph
